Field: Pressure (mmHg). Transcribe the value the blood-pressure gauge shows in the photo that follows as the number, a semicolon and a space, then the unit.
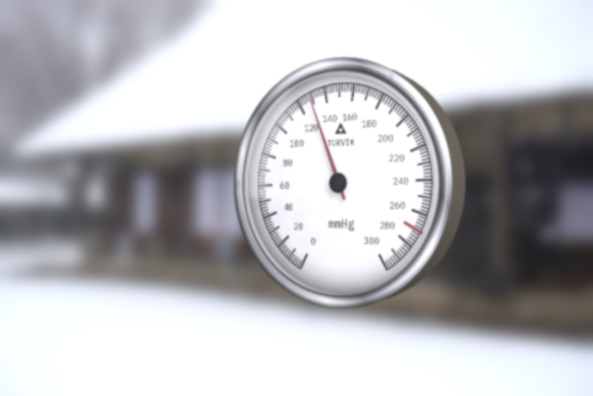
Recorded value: 130; mmHg
